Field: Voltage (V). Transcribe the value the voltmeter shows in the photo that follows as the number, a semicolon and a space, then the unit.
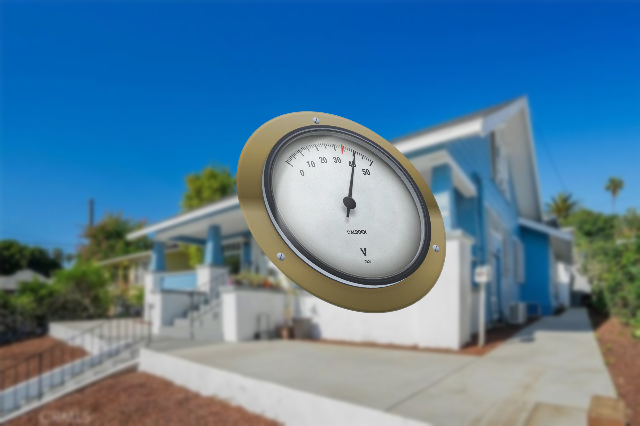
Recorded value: 40; V
